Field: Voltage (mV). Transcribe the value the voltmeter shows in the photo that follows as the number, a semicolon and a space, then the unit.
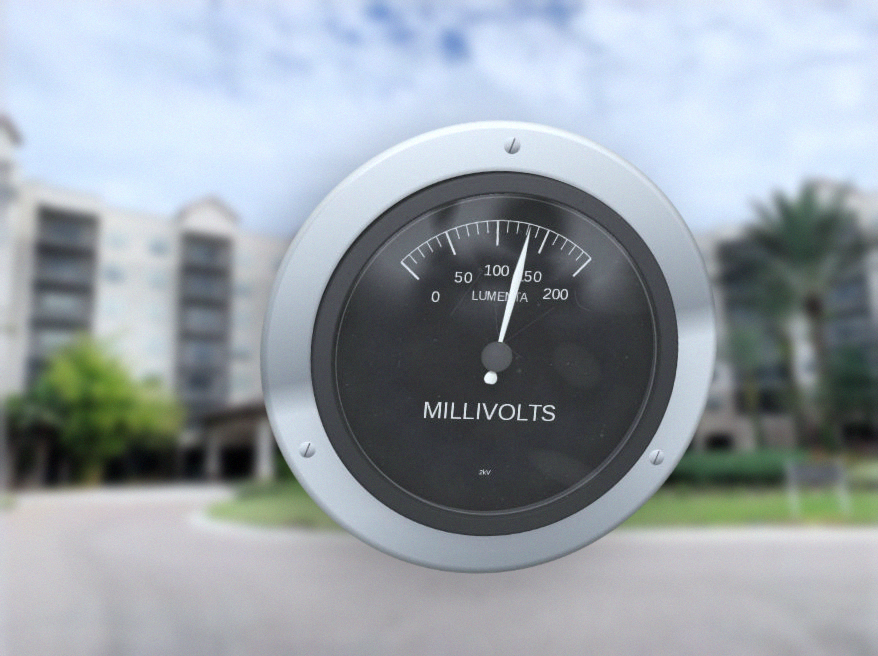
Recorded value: 130; mV
